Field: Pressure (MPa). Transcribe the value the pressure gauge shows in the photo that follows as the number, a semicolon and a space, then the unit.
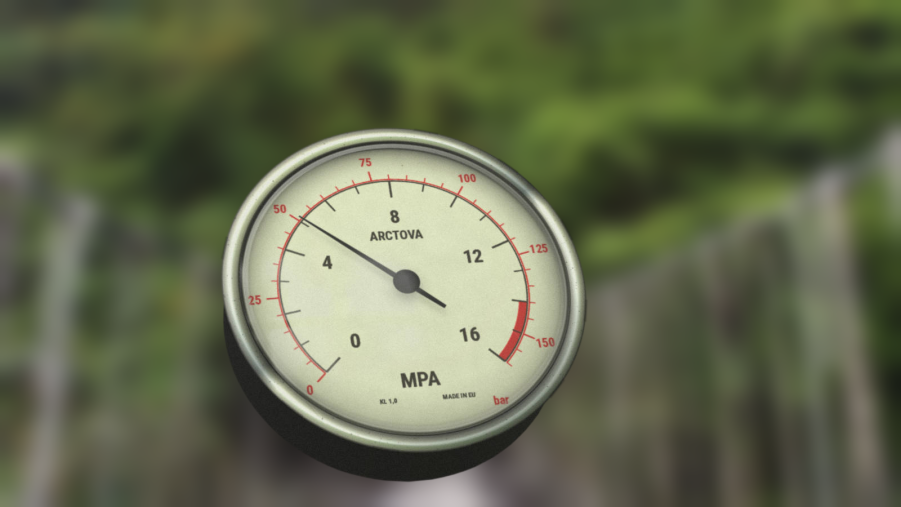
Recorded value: 5; MPa
